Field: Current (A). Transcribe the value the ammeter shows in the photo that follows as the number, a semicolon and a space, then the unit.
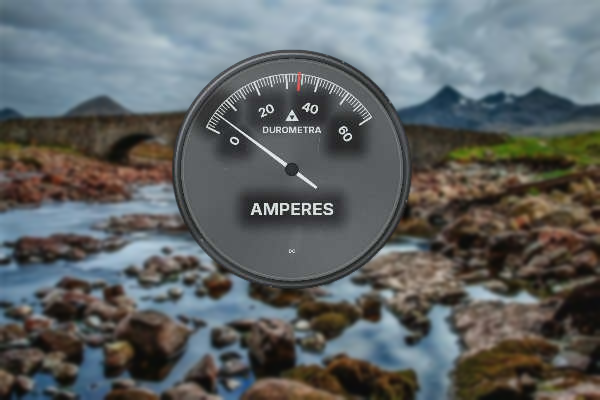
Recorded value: 5; A
